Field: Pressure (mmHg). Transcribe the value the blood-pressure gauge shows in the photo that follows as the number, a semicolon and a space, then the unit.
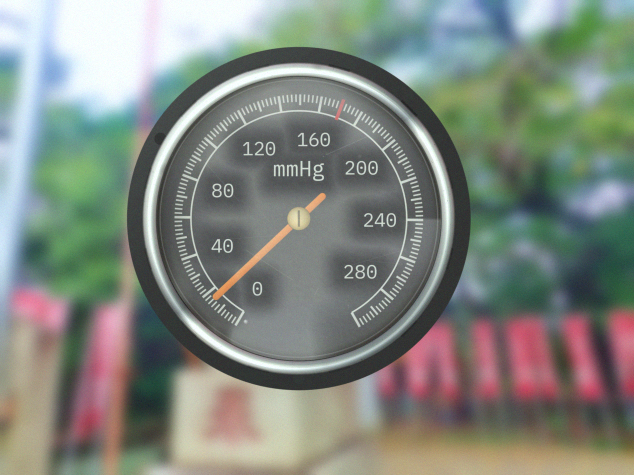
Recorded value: 16; mmHg
